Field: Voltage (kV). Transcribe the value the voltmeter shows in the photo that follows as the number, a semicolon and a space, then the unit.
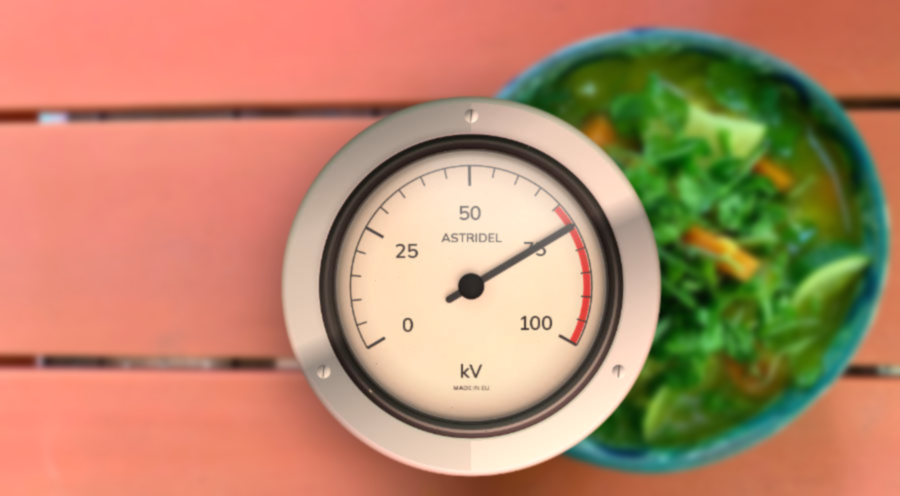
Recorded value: 75; kV
